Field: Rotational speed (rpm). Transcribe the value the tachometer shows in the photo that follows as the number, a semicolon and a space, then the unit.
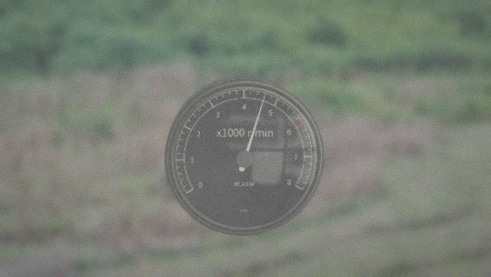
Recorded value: 4600; rpm
